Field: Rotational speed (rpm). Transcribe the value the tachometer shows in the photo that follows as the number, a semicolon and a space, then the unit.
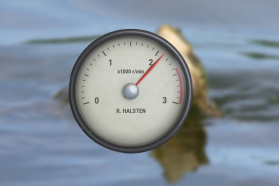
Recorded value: 2100; rpm
